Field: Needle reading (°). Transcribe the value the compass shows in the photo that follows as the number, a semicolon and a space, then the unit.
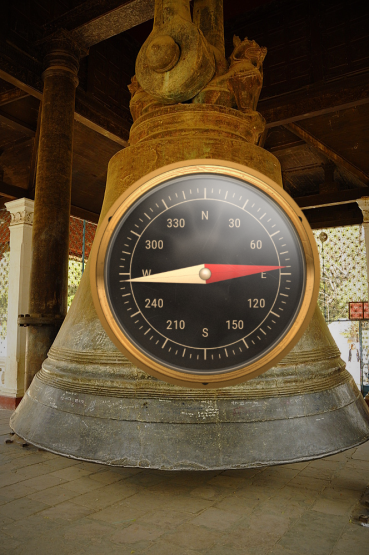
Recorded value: 85; °
